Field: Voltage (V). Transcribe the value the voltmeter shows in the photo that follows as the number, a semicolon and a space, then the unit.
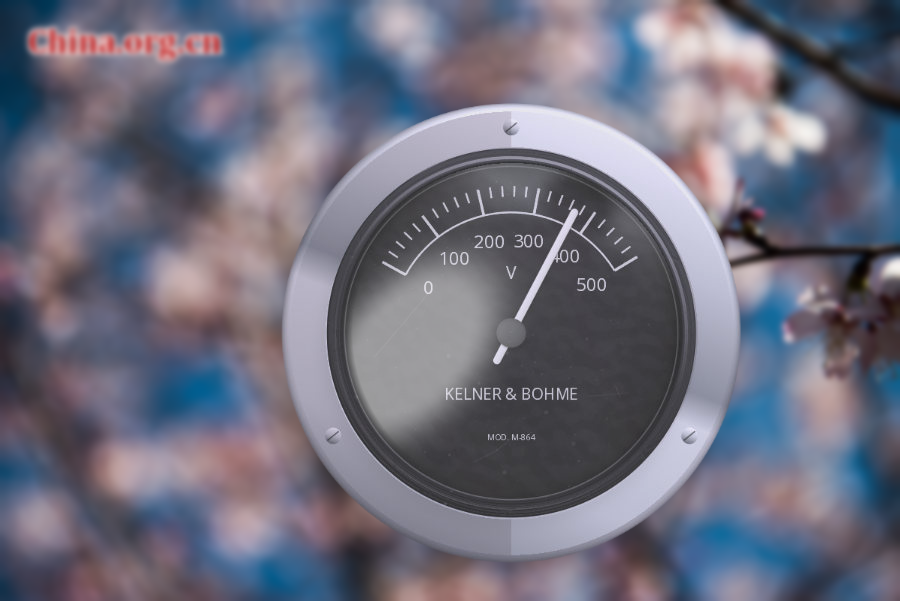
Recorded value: 370; V
